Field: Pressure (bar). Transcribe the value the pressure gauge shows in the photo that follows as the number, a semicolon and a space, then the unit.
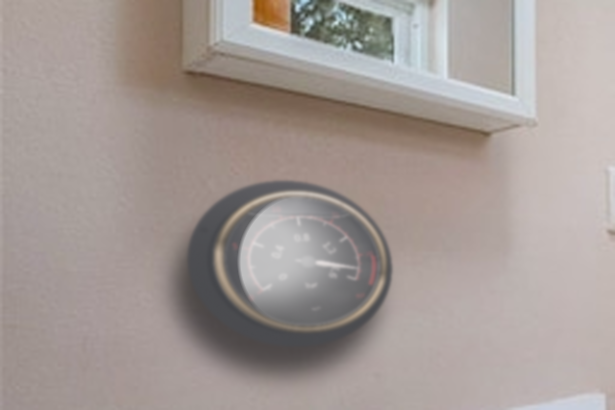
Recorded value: 1.5; bar
